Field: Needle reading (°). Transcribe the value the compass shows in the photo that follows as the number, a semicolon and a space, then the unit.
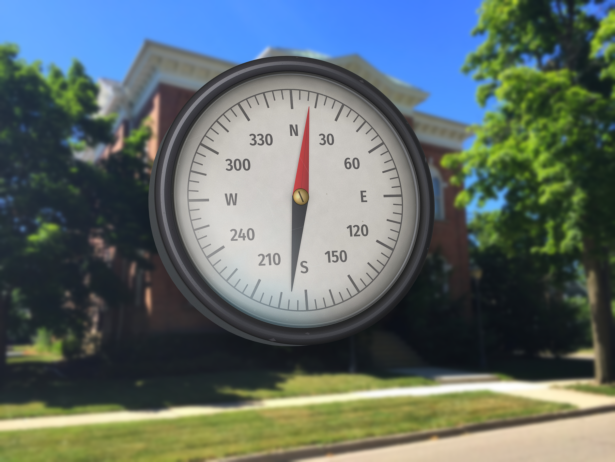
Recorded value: 10; °
